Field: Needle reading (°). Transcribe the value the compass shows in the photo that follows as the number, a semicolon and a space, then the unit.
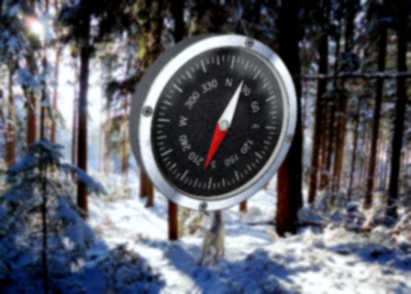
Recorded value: 195; °
